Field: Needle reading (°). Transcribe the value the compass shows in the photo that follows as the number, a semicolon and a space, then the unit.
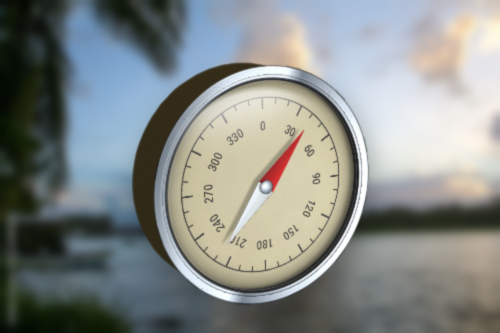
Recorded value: 40; °
